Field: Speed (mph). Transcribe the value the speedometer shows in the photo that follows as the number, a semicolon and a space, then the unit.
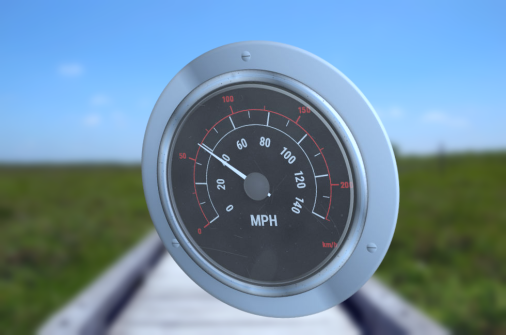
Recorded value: 40; mph
